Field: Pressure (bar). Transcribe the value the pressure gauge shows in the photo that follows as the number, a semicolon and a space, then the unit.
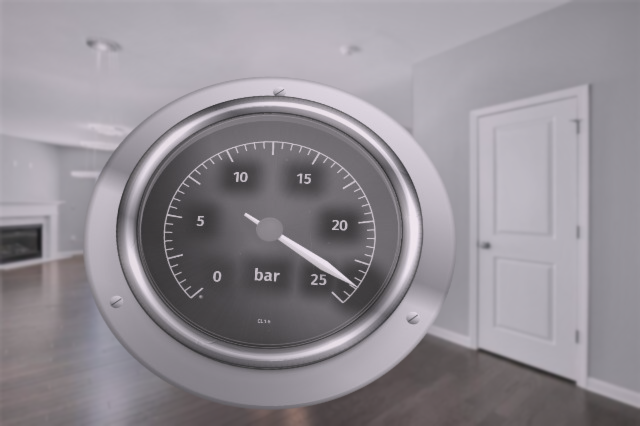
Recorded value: 24; bar
